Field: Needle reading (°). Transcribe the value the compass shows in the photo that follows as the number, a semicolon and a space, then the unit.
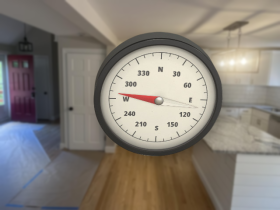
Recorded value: 280; °
